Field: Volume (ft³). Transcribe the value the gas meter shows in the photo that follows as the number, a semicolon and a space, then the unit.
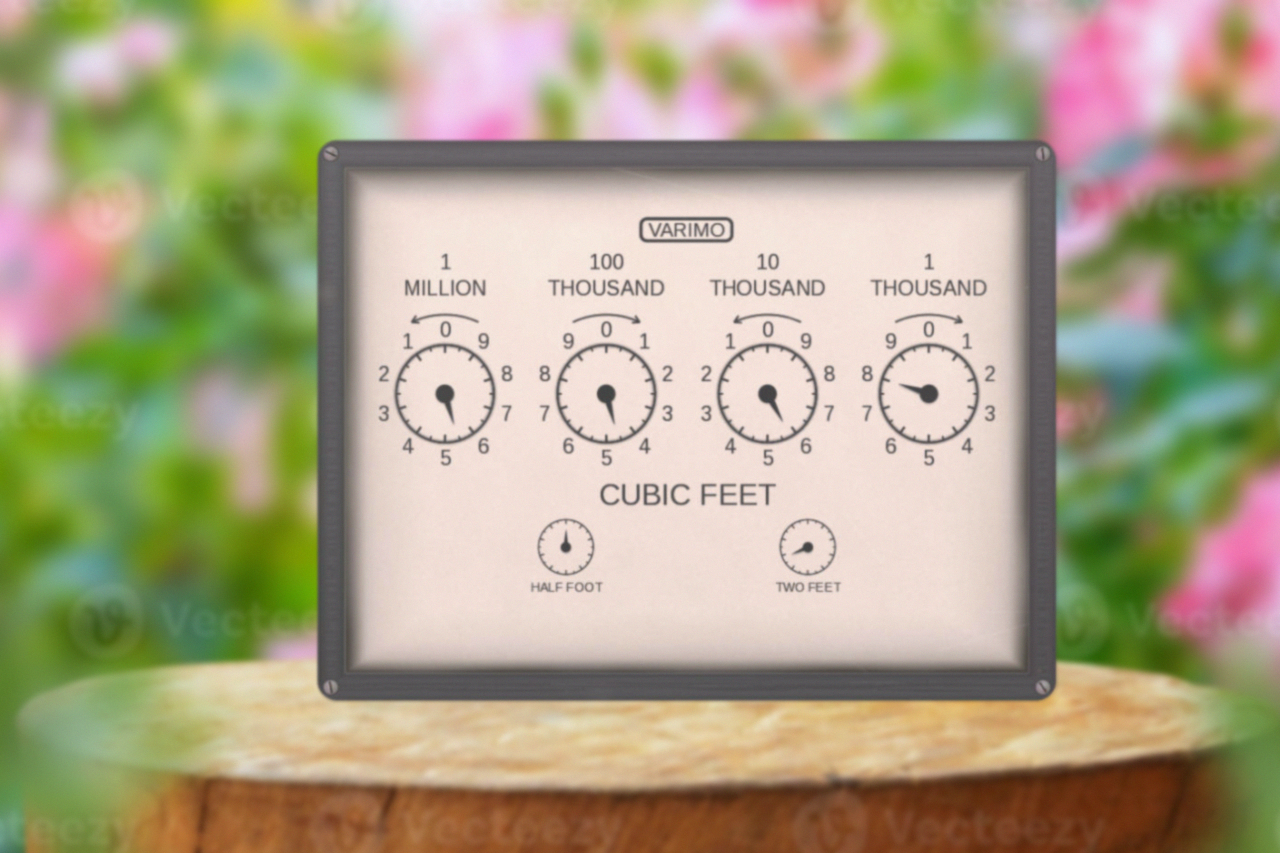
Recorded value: 545800; ft³
